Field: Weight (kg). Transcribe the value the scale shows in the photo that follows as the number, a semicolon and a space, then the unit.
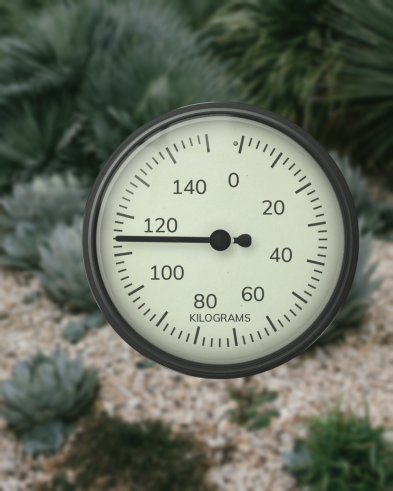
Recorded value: 114; kg
